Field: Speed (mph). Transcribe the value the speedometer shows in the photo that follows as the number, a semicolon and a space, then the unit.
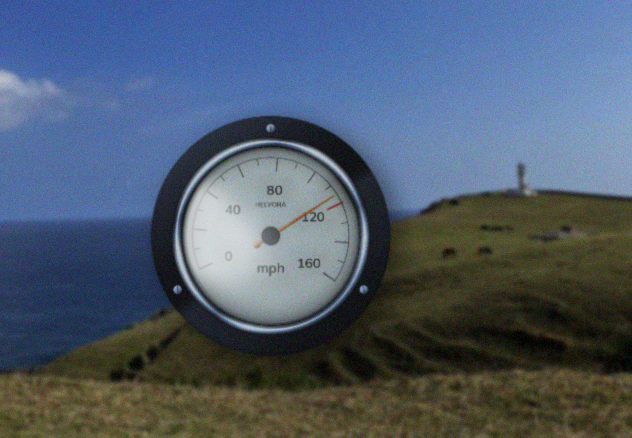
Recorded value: 115; mph
